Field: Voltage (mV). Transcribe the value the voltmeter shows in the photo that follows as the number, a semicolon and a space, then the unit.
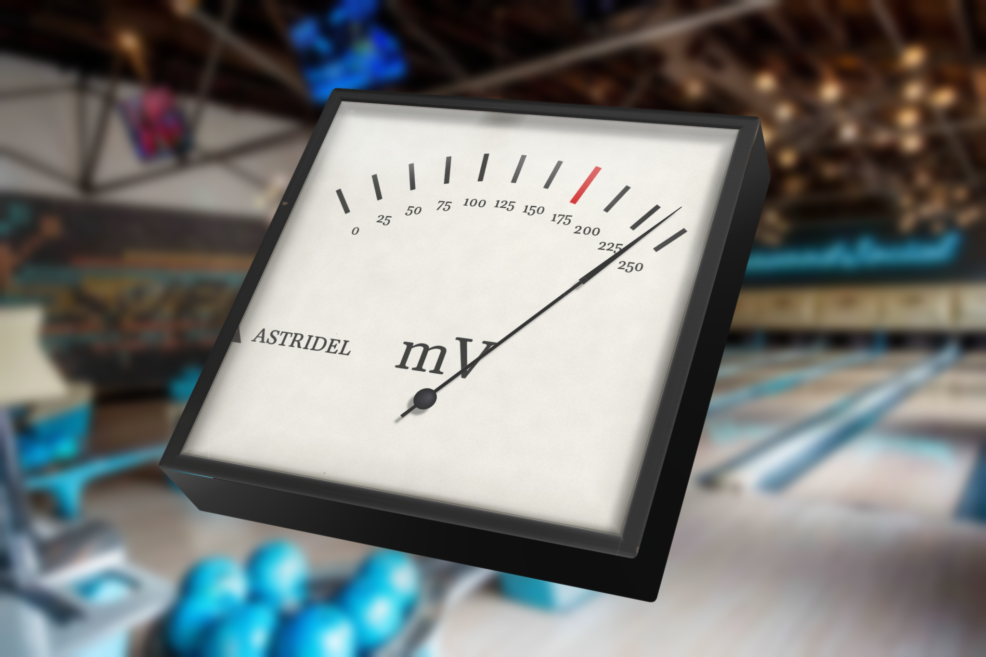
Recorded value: 237.5; mV
